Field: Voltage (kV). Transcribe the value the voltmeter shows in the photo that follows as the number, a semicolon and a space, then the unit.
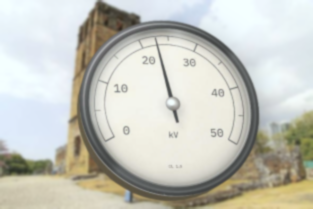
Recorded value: 22.5; kV
